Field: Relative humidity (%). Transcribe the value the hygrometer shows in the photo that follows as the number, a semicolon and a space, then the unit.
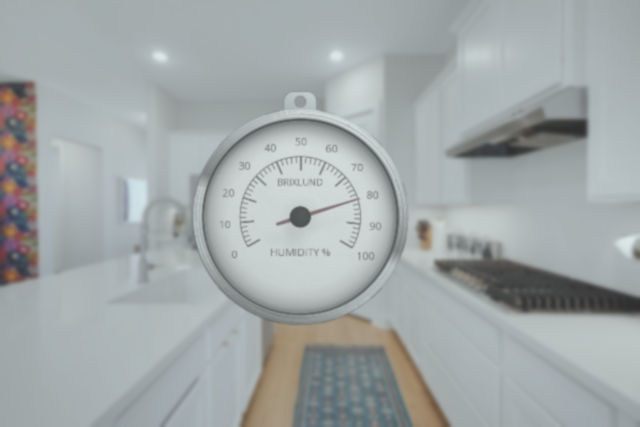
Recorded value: 80; %
